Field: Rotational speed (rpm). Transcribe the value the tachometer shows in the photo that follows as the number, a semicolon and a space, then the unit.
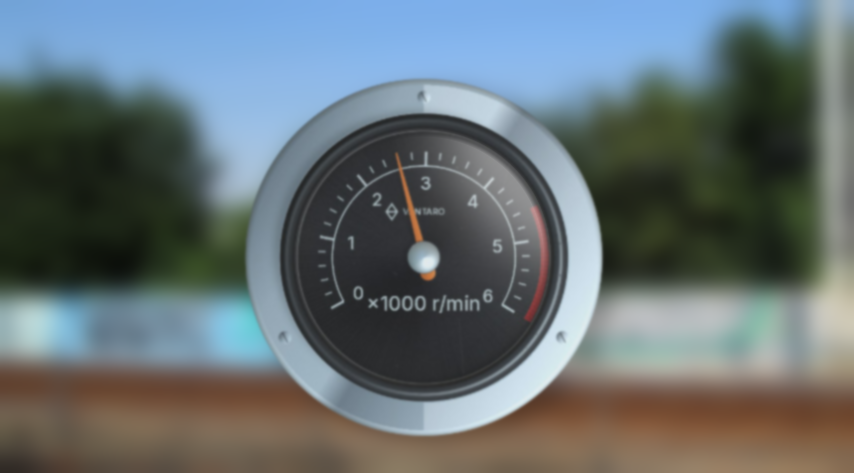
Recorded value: 2600; rpm
